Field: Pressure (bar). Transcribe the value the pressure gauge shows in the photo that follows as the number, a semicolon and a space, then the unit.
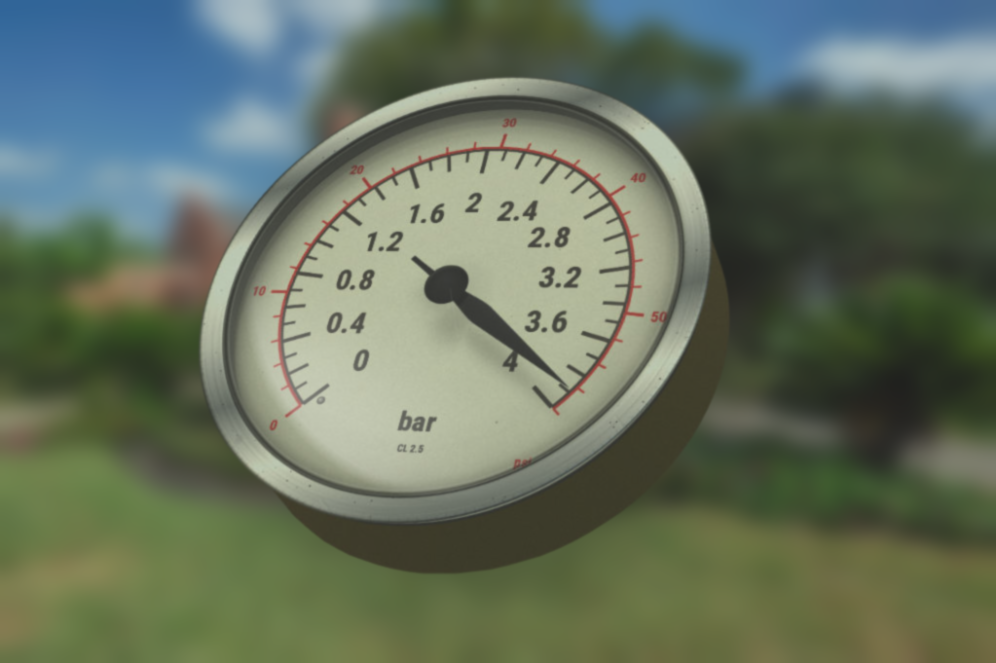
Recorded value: 3.9; bar
